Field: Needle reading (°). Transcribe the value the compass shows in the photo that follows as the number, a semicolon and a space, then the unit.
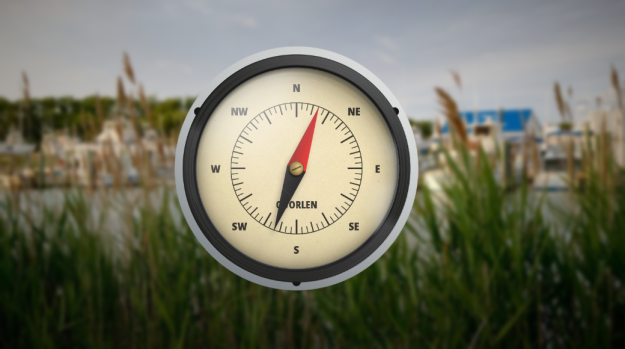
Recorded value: 20; °
